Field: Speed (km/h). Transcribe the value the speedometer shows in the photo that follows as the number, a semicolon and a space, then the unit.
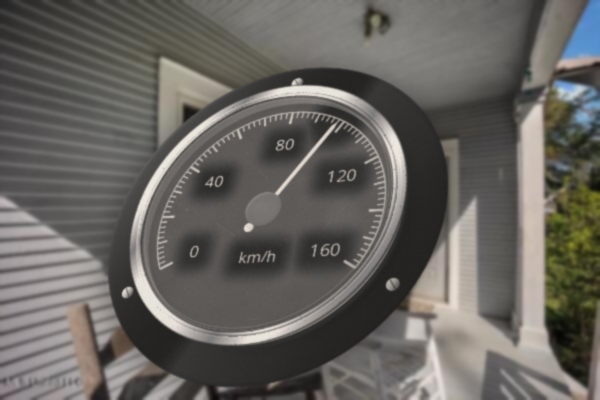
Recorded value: 100; km/h
